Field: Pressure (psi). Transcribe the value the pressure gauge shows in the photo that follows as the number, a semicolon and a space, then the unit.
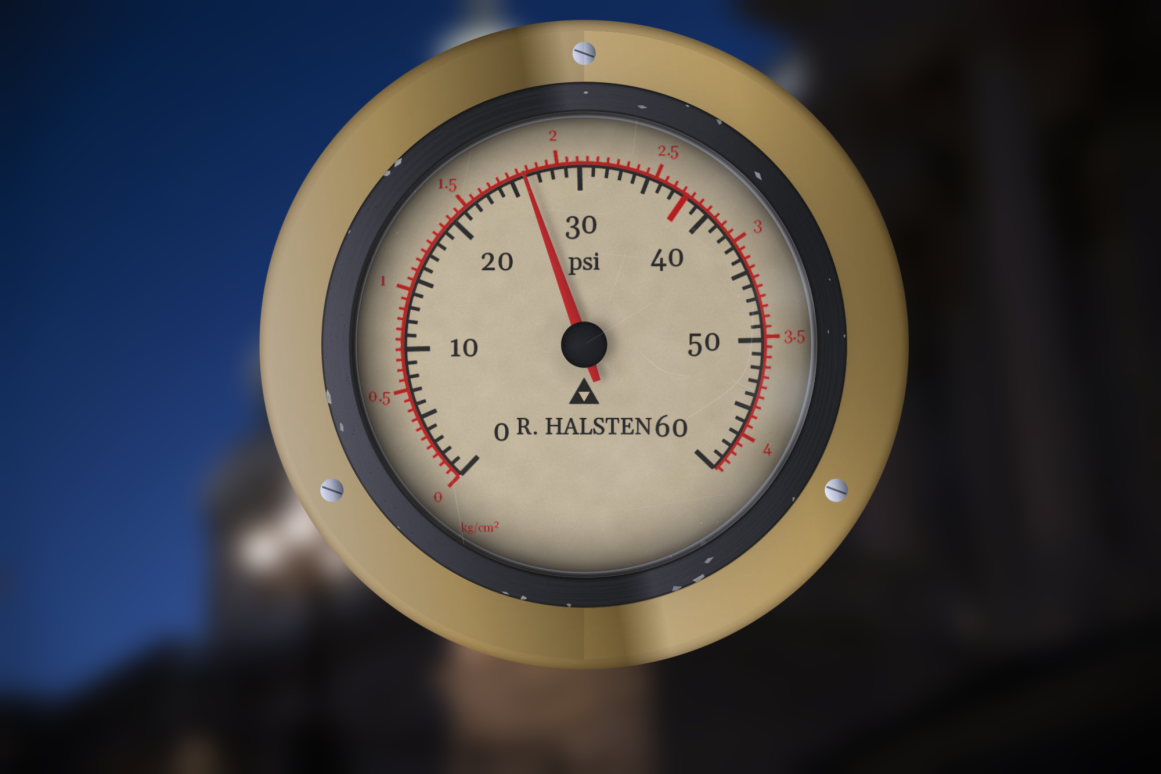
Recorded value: 26; psi
